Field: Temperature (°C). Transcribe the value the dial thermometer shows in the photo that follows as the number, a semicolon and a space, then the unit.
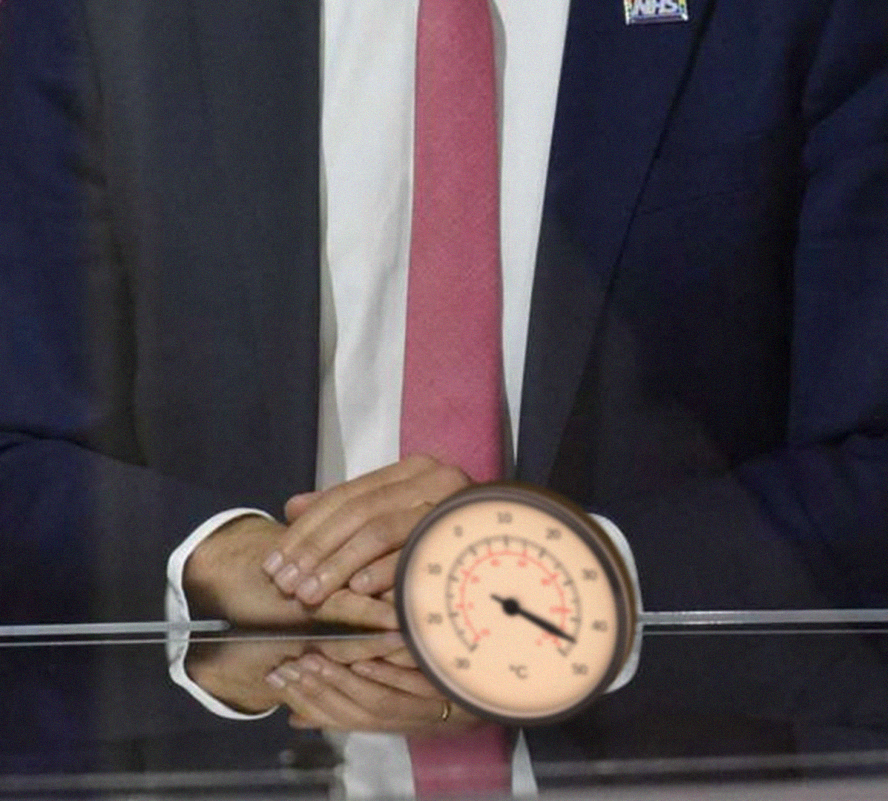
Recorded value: 45; °C
